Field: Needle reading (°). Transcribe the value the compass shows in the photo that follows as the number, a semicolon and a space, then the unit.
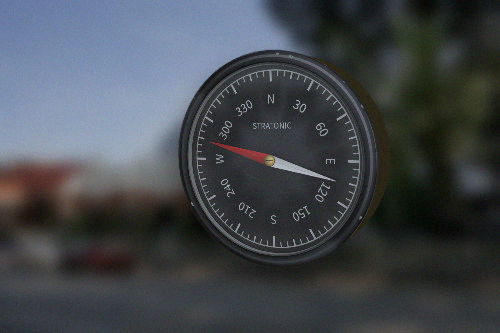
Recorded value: 285; °
